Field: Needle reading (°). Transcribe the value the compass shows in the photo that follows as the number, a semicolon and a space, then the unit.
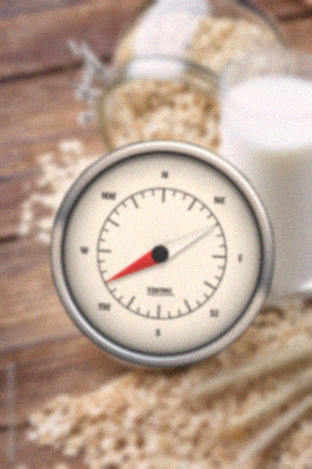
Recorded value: 240; °
